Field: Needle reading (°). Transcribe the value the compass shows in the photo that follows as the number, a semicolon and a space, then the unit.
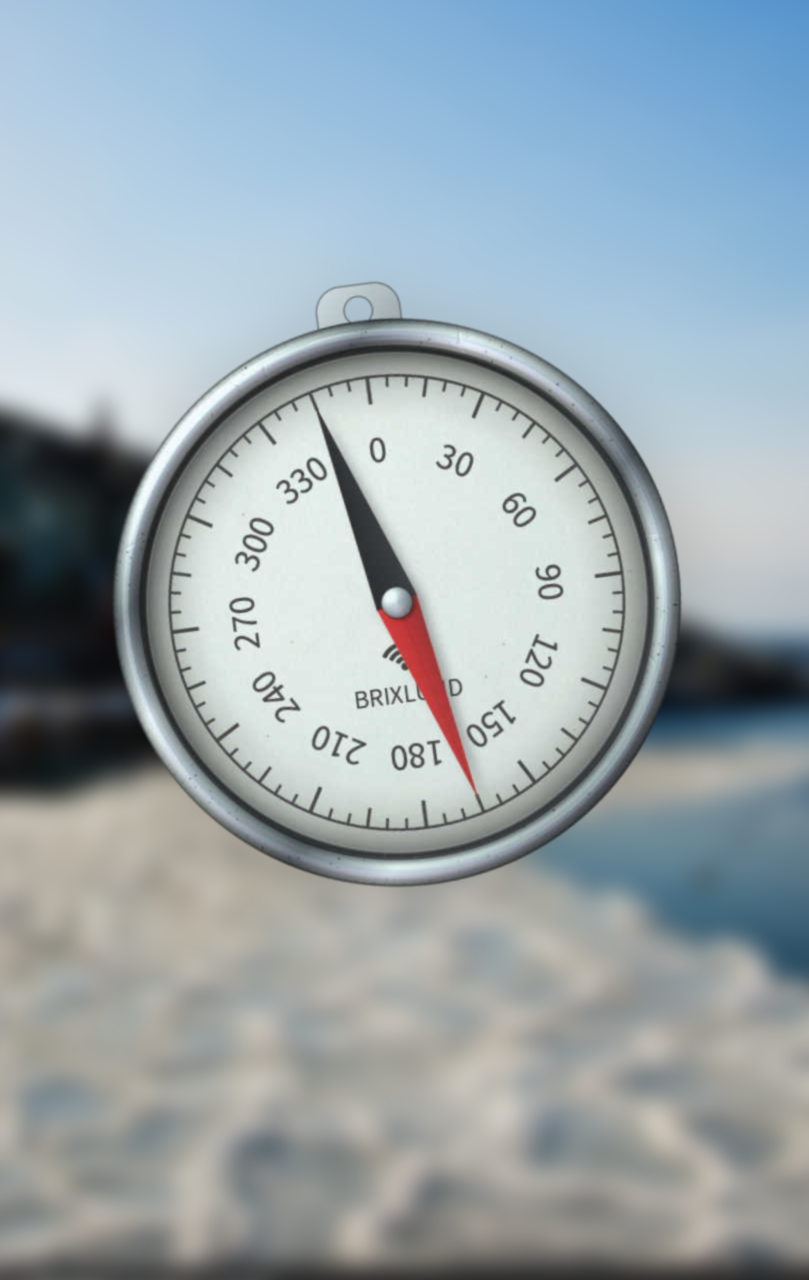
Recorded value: 165; °
